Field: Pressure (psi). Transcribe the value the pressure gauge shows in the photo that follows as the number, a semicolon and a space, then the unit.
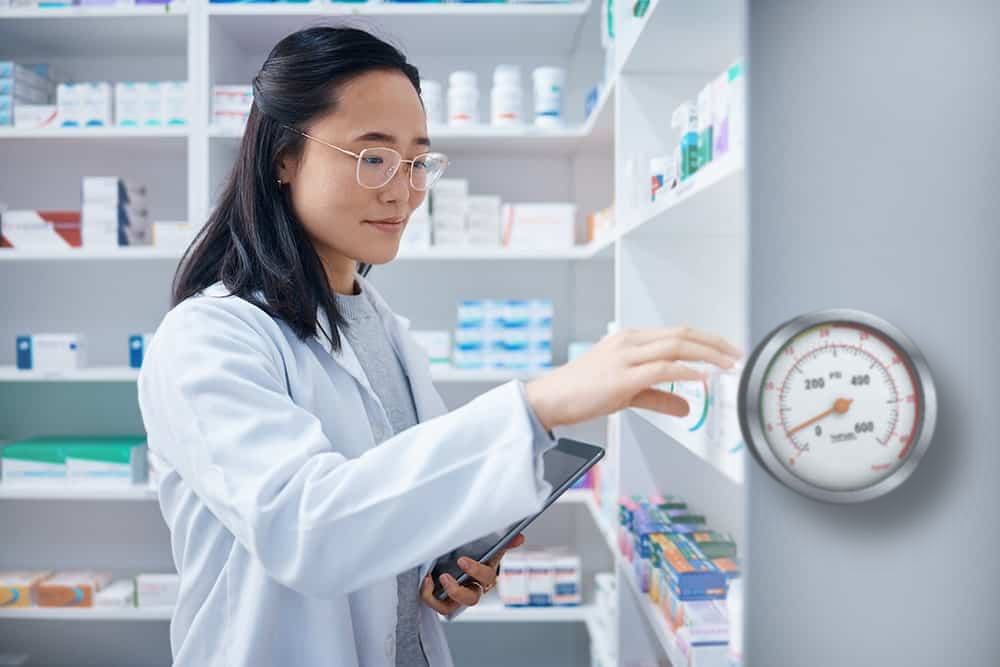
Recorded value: 50; psi
